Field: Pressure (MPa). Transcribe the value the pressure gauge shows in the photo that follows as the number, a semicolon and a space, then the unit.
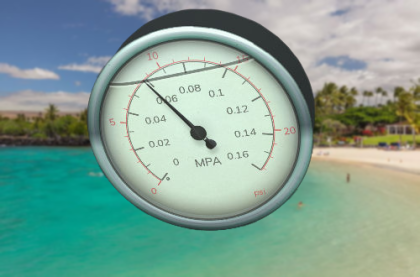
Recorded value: 0.06; MPa
